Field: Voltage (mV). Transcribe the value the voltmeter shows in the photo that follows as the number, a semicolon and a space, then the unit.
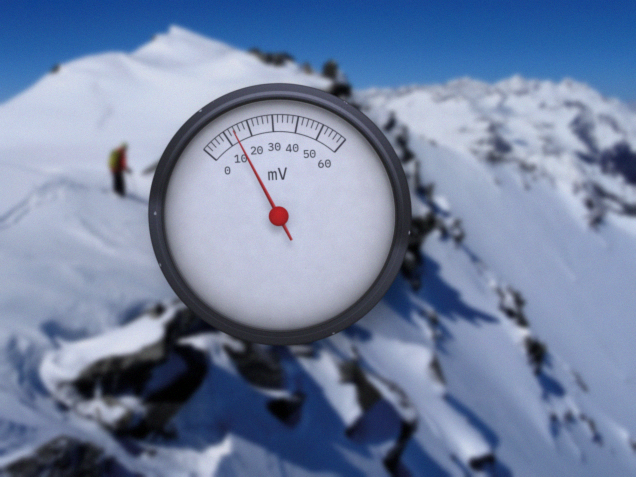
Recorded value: 14; mV
